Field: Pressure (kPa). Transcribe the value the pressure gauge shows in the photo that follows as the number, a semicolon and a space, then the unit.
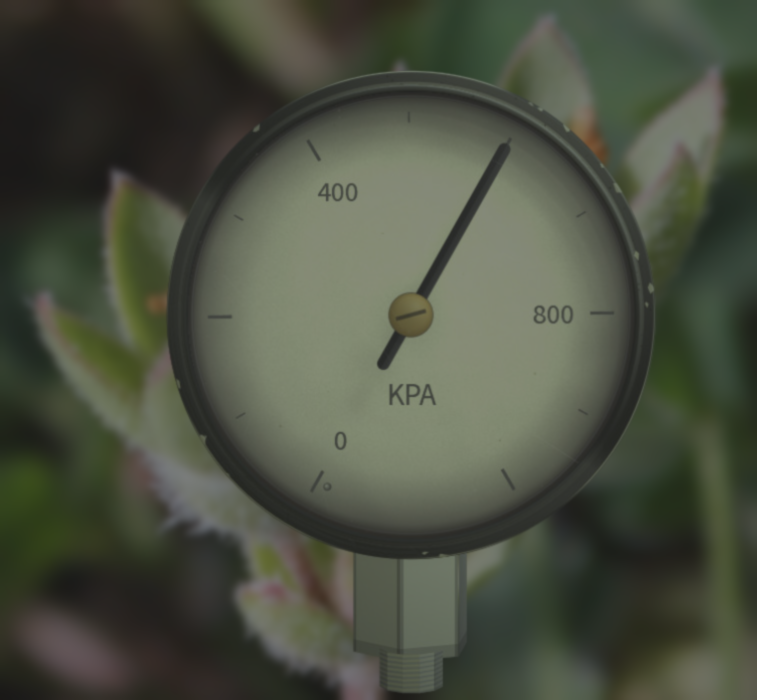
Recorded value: 600; kPa
